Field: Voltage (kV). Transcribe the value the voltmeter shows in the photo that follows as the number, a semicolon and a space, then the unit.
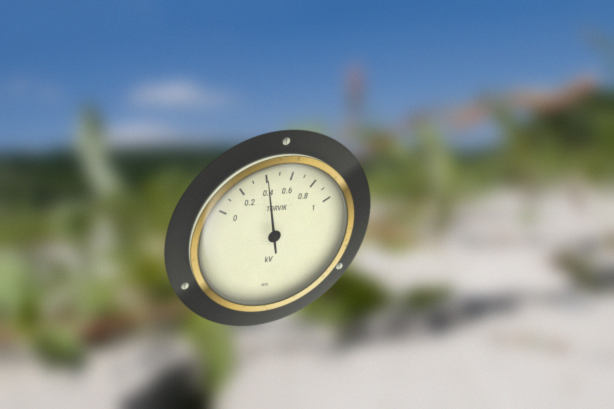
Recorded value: 0.4; kV
